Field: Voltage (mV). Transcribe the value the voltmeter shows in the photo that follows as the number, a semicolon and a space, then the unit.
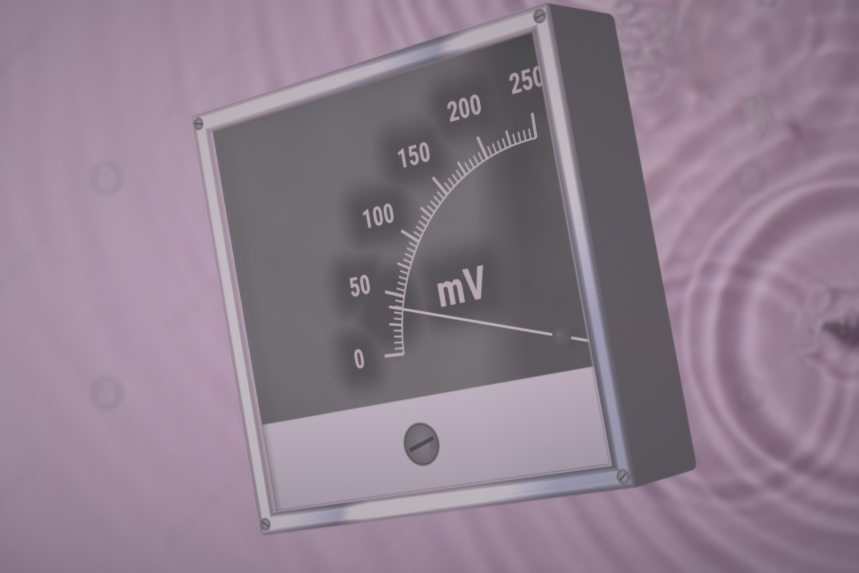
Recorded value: 40; mV
